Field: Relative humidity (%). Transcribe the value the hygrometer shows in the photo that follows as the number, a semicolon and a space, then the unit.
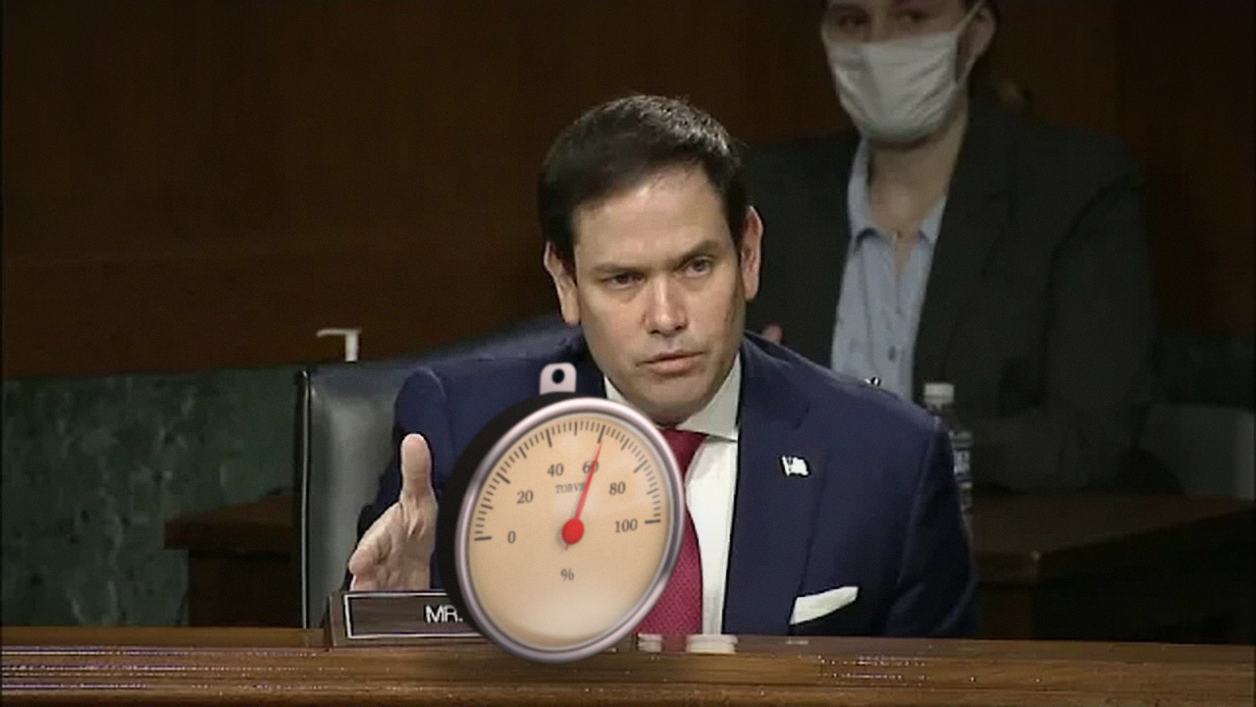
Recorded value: 60; %
